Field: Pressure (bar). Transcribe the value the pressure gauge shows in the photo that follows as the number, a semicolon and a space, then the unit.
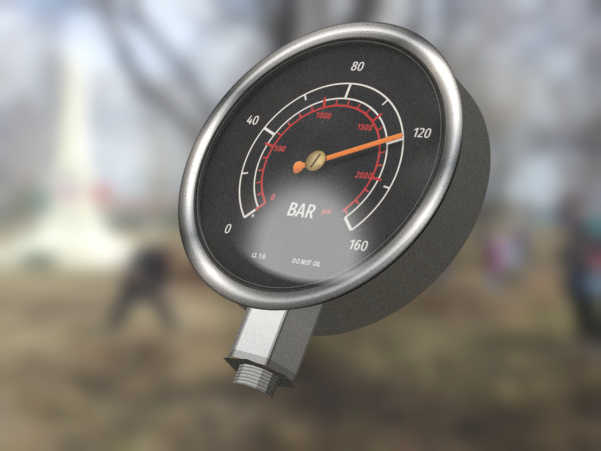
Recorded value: 120; bar
